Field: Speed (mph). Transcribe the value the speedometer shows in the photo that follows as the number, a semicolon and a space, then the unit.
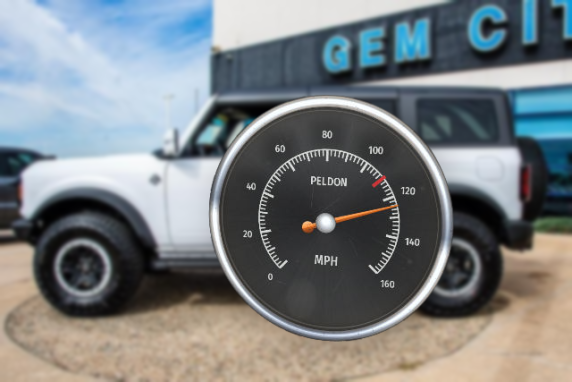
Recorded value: 124; mph
